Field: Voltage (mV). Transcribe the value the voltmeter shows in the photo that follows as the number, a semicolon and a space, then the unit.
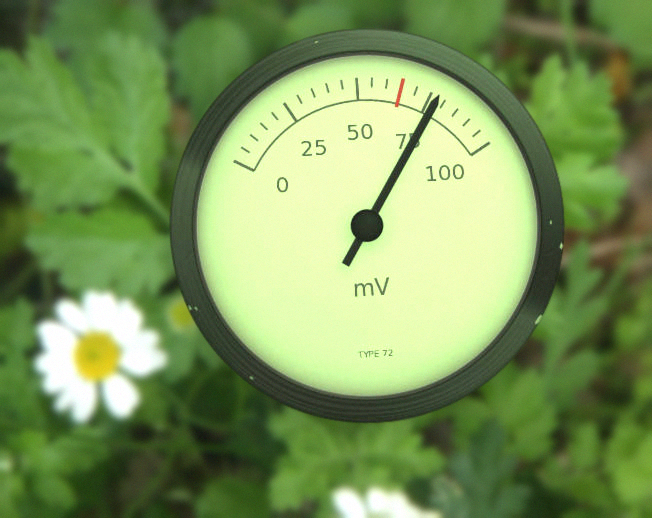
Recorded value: 77.5; mV
